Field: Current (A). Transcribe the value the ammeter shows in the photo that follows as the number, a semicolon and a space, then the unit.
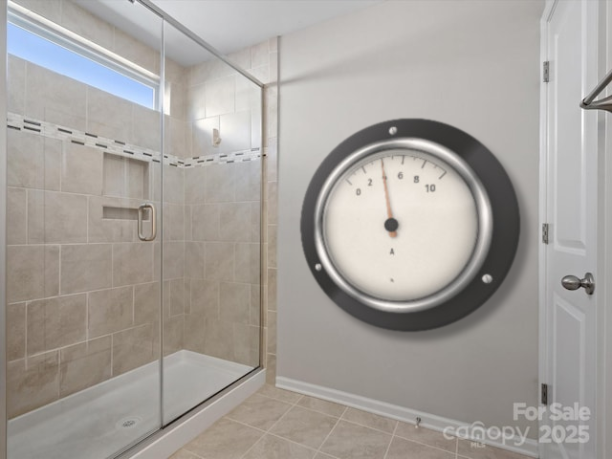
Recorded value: 4; A
